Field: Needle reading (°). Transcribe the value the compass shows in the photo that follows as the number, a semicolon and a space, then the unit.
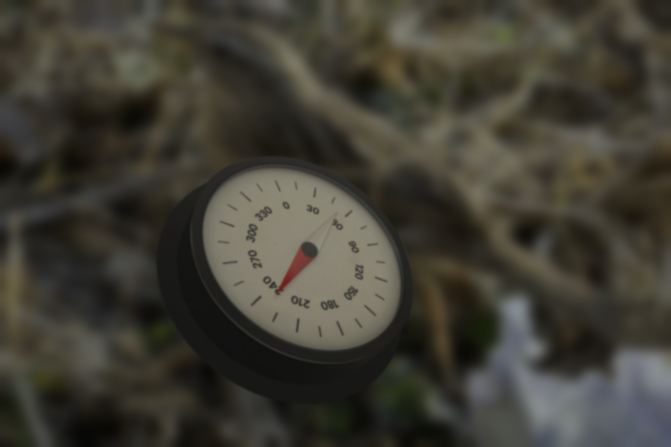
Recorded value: 232.5; °
